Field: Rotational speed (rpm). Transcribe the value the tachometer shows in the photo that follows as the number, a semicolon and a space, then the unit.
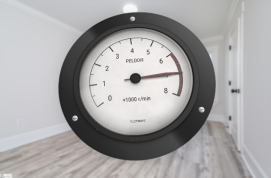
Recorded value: 7000; rpm
